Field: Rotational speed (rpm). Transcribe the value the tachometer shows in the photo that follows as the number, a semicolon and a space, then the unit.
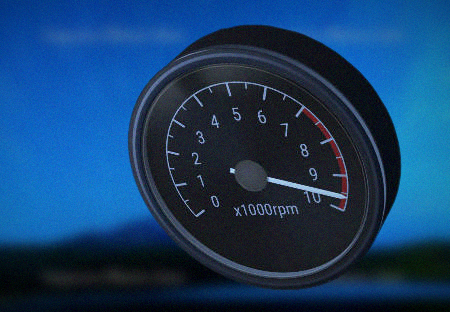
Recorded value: 9500; rpm
